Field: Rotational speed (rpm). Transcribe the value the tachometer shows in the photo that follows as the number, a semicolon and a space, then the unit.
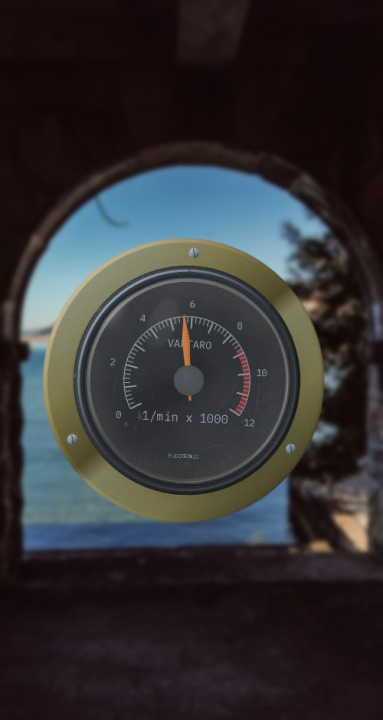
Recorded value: 5600; rpm
